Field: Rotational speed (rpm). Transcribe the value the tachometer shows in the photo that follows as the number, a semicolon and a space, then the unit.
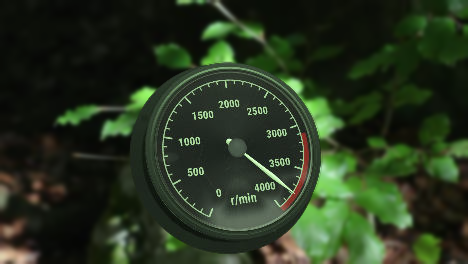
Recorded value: 3800; rpm
